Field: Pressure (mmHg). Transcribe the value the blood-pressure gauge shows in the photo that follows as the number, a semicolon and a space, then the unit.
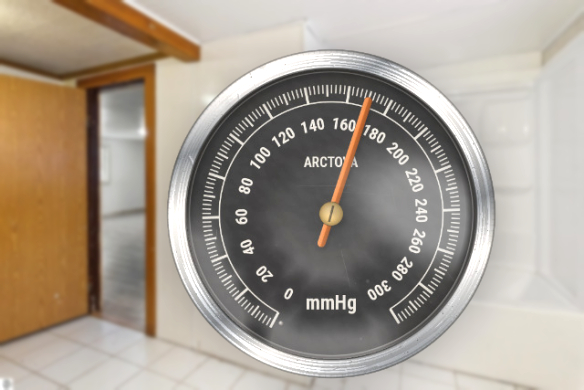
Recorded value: 170; mmHg
